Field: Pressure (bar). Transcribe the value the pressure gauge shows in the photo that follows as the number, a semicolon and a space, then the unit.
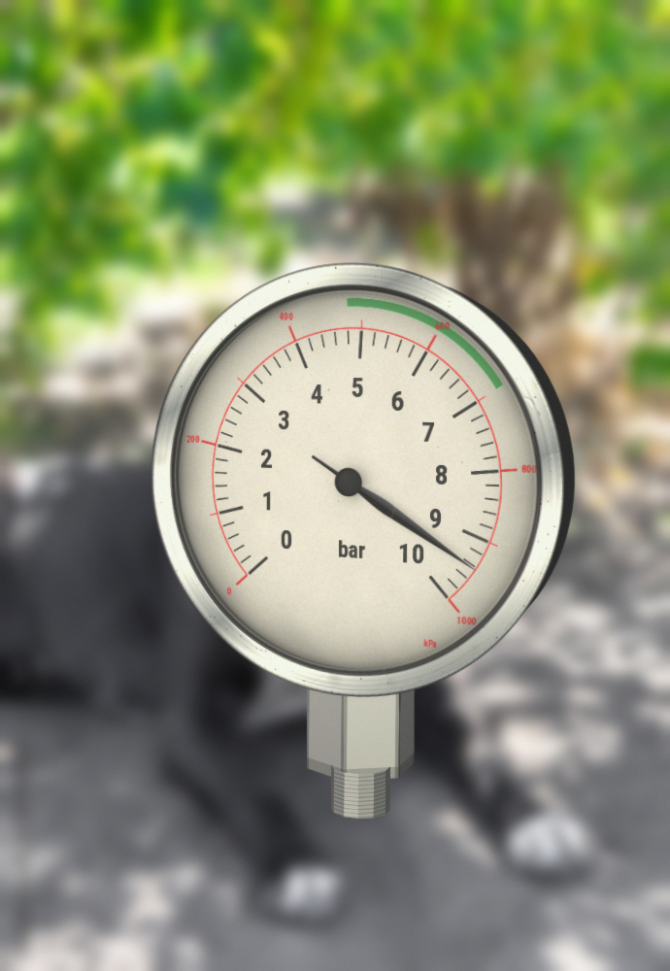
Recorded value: 9.4; bar
